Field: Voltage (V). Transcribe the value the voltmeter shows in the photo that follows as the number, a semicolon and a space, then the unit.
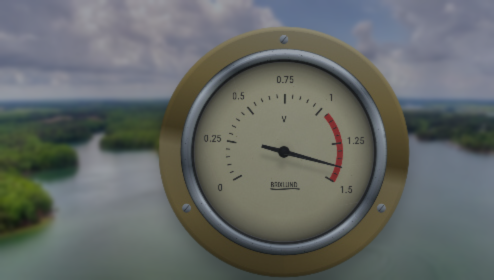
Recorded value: 1.4; V
